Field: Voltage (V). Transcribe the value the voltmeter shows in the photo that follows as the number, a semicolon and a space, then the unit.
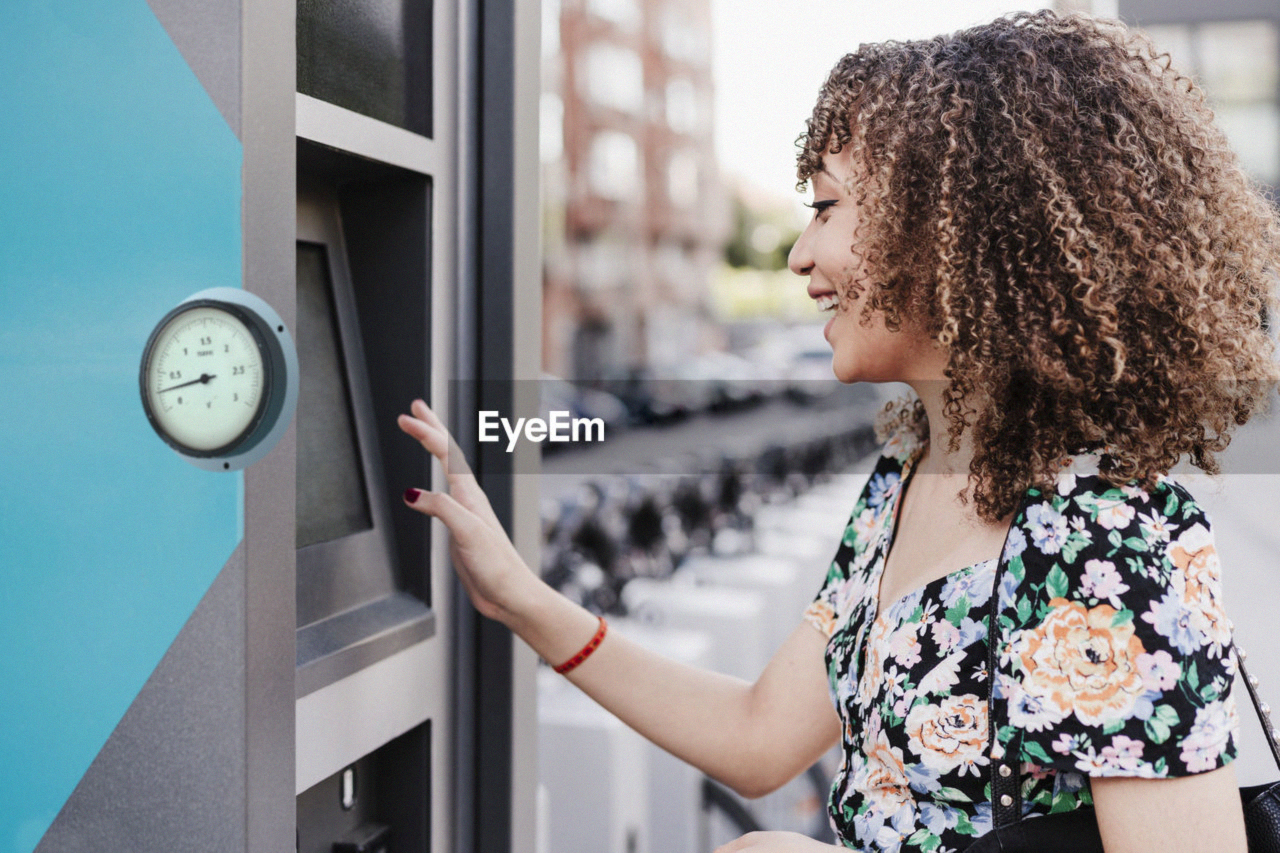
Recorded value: 0.25; V
